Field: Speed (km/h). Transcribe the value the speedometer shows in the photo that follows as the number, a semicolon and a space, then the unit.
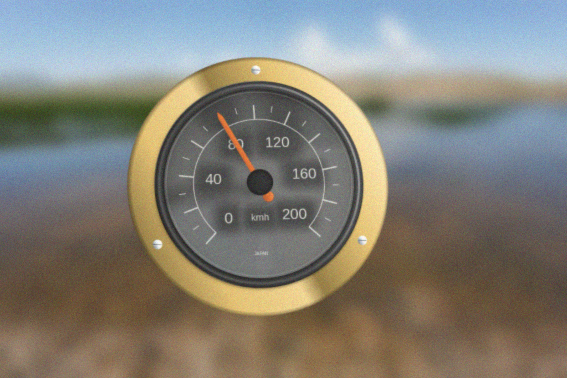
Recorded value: 80; km/h
